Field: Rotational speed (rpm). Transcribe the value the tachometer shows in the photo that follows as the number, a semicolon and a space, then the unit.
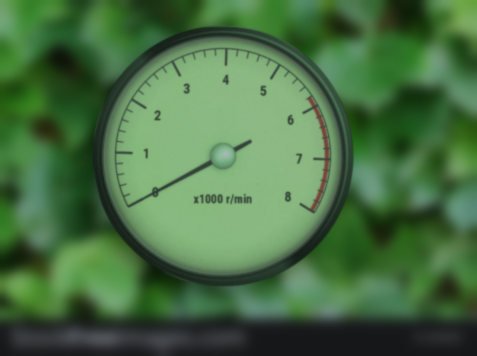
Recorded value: 0; rpm
